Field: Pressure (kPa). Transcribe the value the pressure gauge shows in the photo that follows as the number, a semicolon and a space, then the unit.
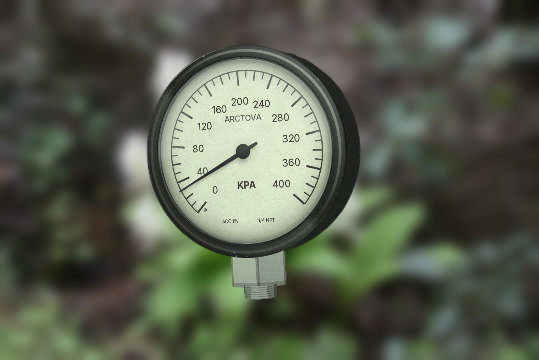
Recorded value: 30; kPa
